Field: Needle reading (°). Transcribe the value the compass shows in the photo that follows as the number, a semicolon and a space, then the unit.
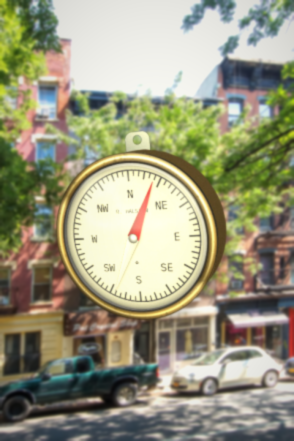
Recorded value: 25; °
